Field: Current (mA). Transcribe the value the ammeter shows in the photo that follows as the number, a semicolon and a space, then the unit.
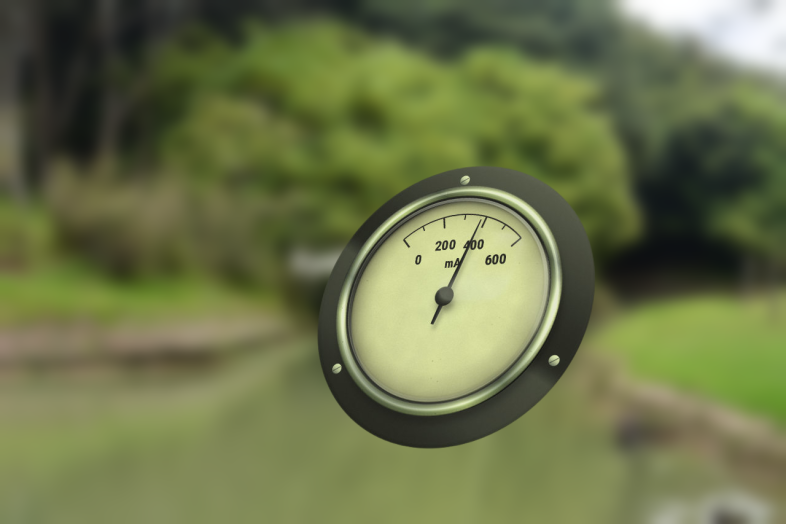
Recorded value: 400; mA
